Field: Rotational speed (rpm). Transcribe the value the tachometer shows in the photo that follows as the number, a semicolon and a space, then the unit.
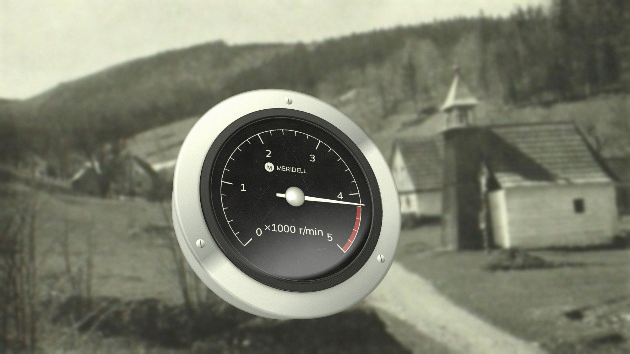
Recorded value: 4200; rpm
